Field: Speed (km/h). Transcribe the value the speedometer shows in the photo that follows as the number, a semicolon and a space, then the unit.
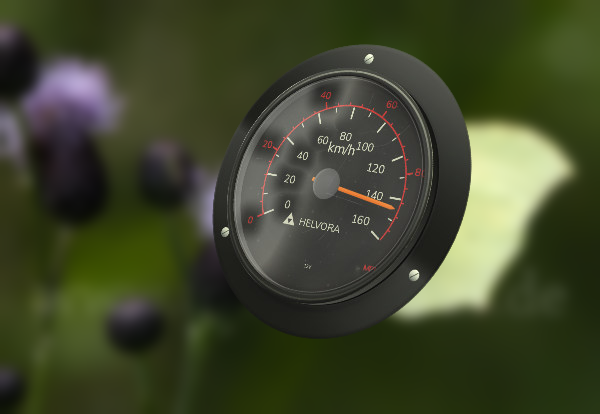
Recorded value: 145; km/h
